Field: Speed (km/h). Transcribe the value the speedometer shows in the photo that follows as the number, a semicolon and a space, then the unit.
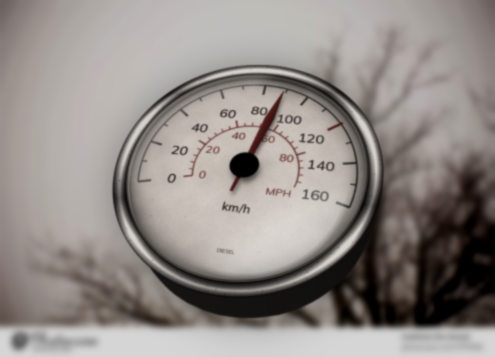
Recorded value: 90; km/h
